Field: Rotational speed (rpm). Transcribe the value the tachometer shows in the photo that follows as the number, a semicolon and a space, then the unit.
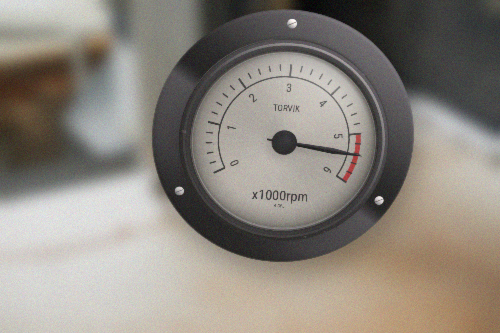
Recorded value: 5400; rpm
